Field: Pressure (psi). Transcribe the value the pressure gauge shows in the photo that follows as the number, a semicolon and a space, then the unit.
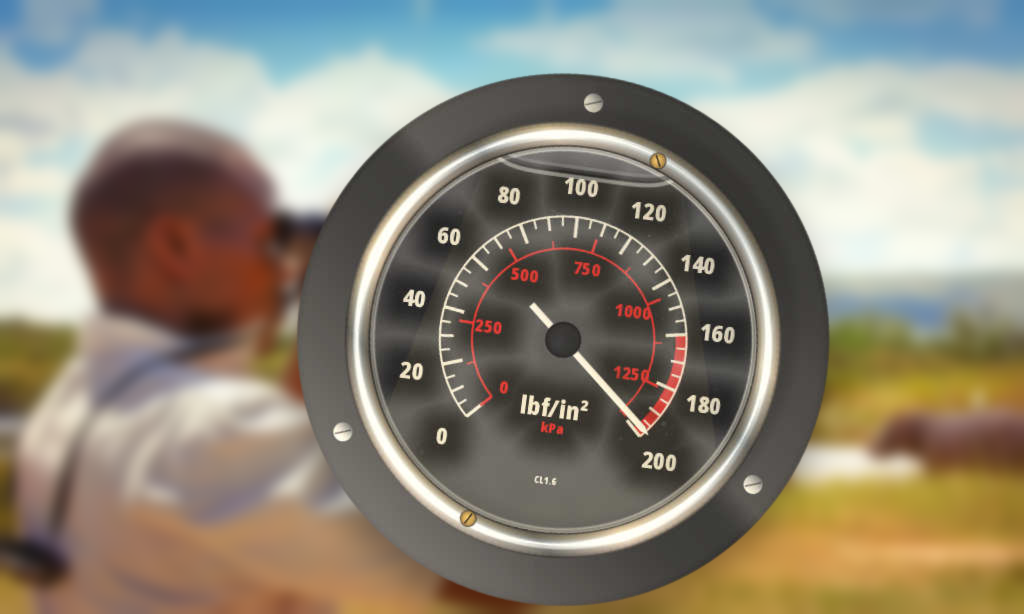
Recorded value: 197.5; psi
